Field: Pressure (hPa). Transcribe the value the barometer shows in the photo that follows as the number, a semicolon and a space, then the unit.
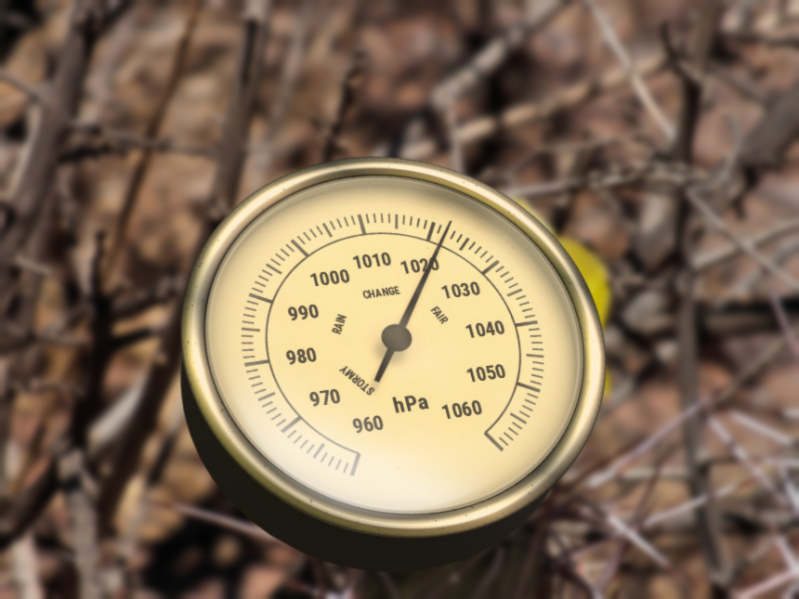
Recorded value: 1022; hPa
